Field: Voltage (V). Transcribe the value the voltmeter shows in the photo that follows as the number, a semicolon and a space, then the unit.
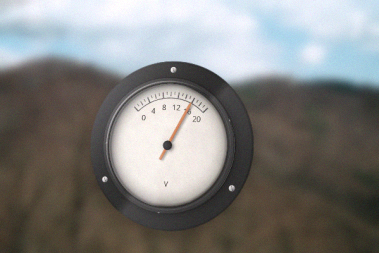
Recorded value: 16; V
